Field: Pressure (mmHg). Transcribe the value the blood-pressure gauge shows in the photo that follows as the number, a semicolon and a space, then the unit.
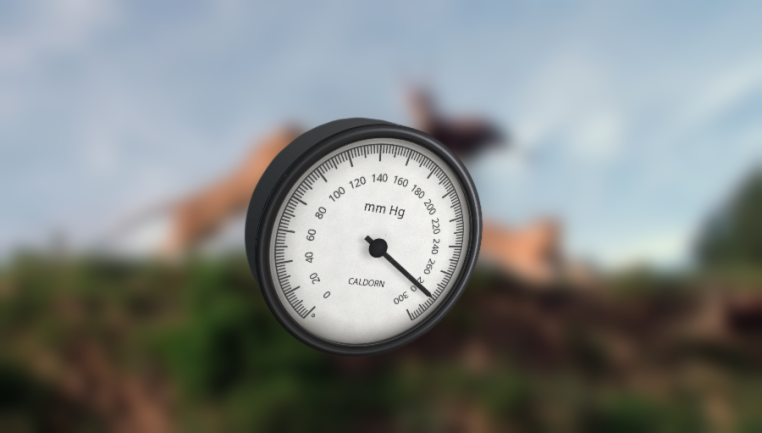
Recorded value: 280; mmHg
